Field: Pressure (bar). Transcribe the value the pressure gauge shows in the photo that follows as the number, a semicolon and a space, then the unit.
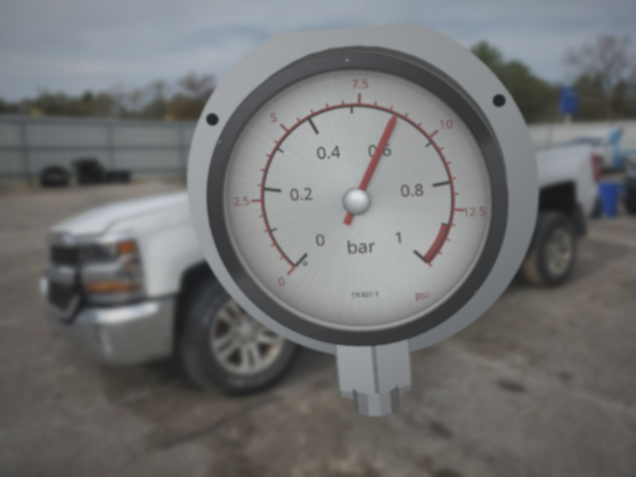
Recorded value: 0.6; bar
